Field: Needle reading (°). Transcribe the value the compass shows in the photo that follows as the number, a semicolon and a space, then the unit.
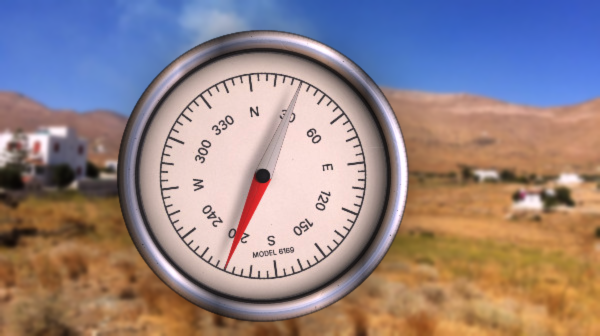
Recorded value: 210; °
